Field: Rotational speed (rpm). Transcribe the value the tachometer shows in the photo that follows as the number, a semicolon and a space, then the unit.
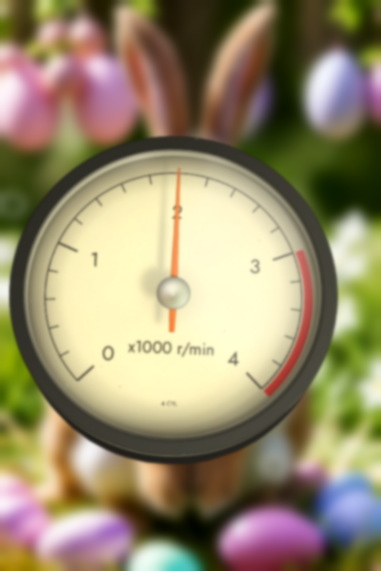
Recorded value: 2000; rpm
